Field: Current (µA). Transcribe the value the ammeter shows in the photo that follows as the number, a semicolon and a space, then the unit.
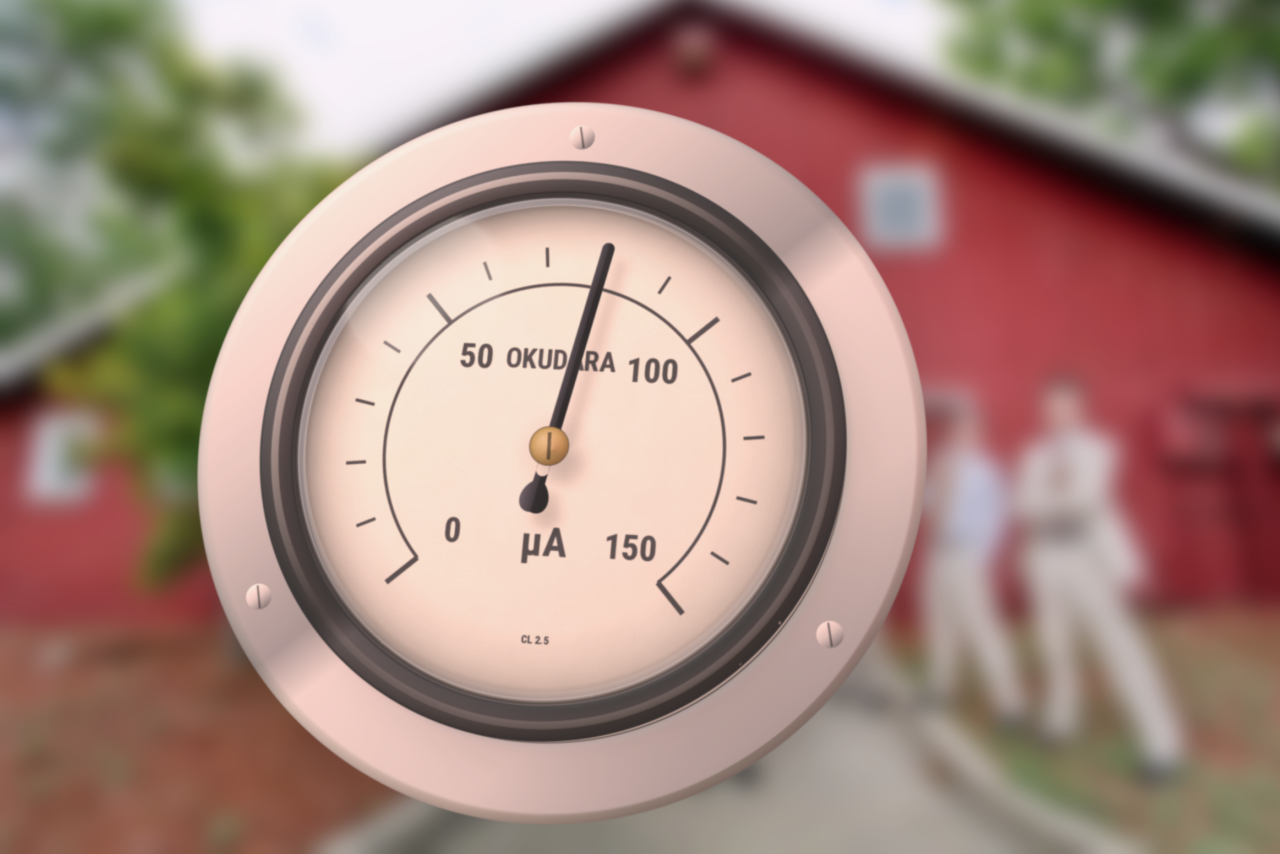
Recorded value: 80; µA
